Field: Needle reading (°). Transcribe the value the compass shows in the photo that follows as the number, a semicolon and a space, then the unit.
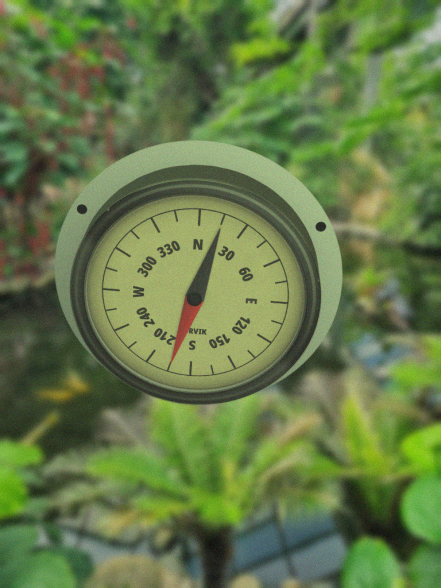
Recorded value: 195; °
